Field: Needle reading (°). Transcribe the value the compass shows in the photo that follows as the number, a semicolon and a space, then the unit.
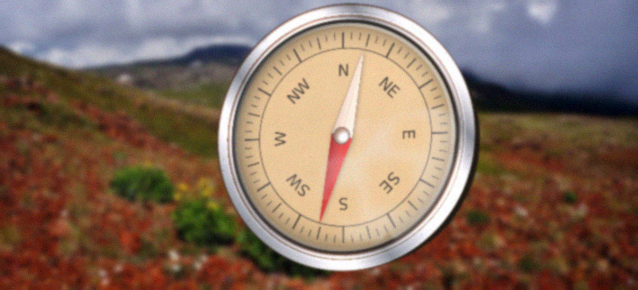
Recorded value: 195; °
